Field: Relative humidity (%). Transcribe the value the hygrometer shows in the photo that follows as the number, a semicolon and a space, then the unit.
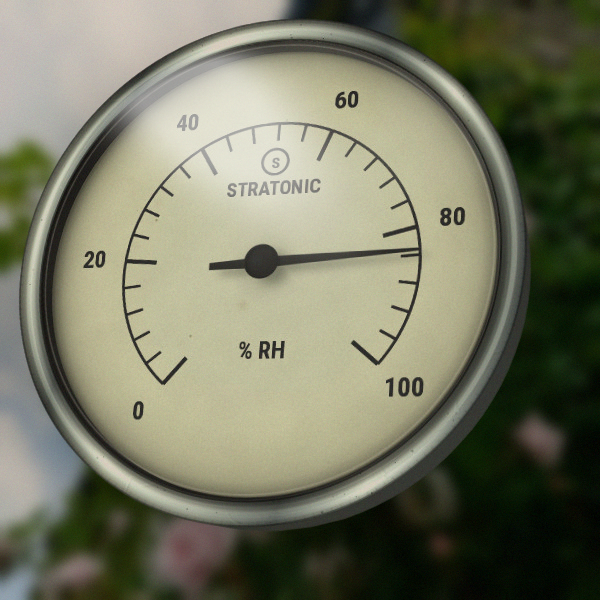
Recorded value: 84; %
